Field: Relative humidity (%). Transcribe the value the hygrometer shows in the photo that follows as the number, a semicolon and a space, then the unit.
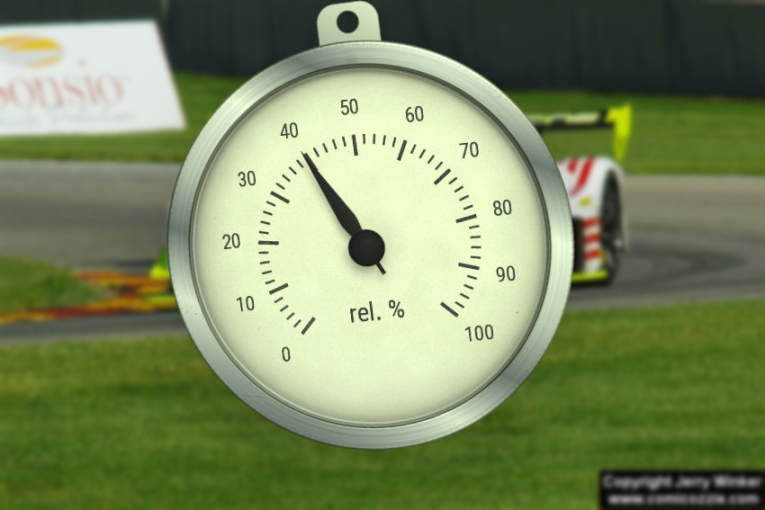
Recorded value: 40; %
